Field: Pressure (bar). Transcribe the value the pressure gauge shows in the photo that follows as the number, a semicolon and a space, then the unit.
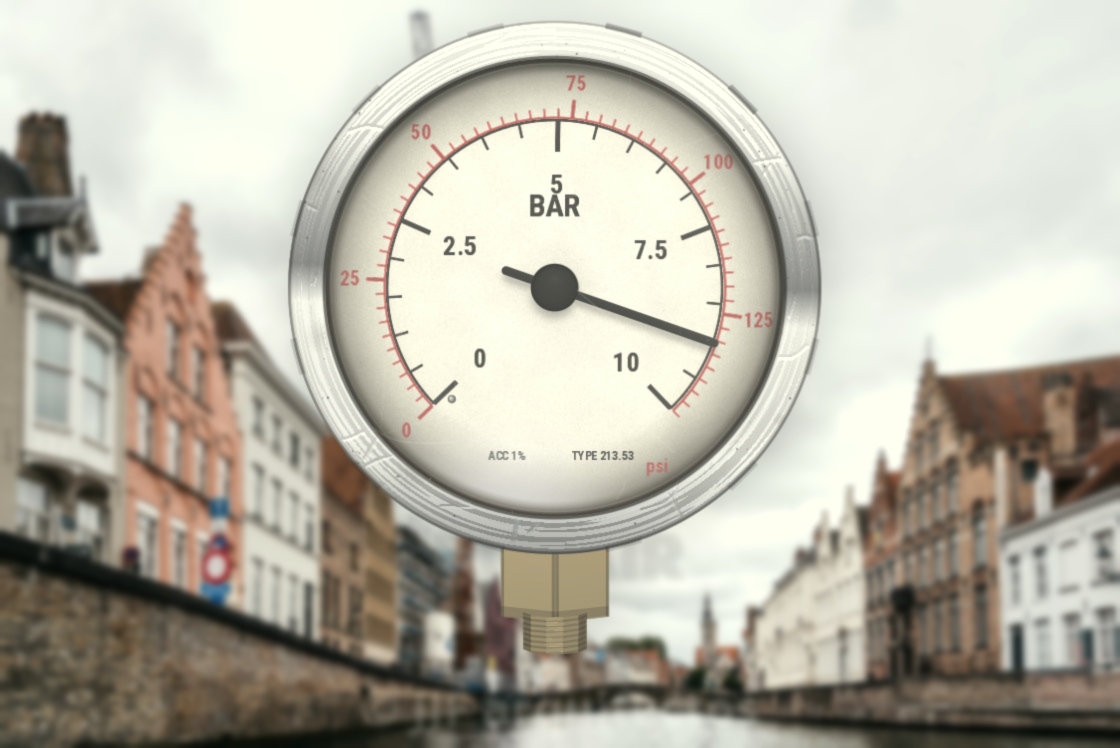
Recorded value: 9; bar
